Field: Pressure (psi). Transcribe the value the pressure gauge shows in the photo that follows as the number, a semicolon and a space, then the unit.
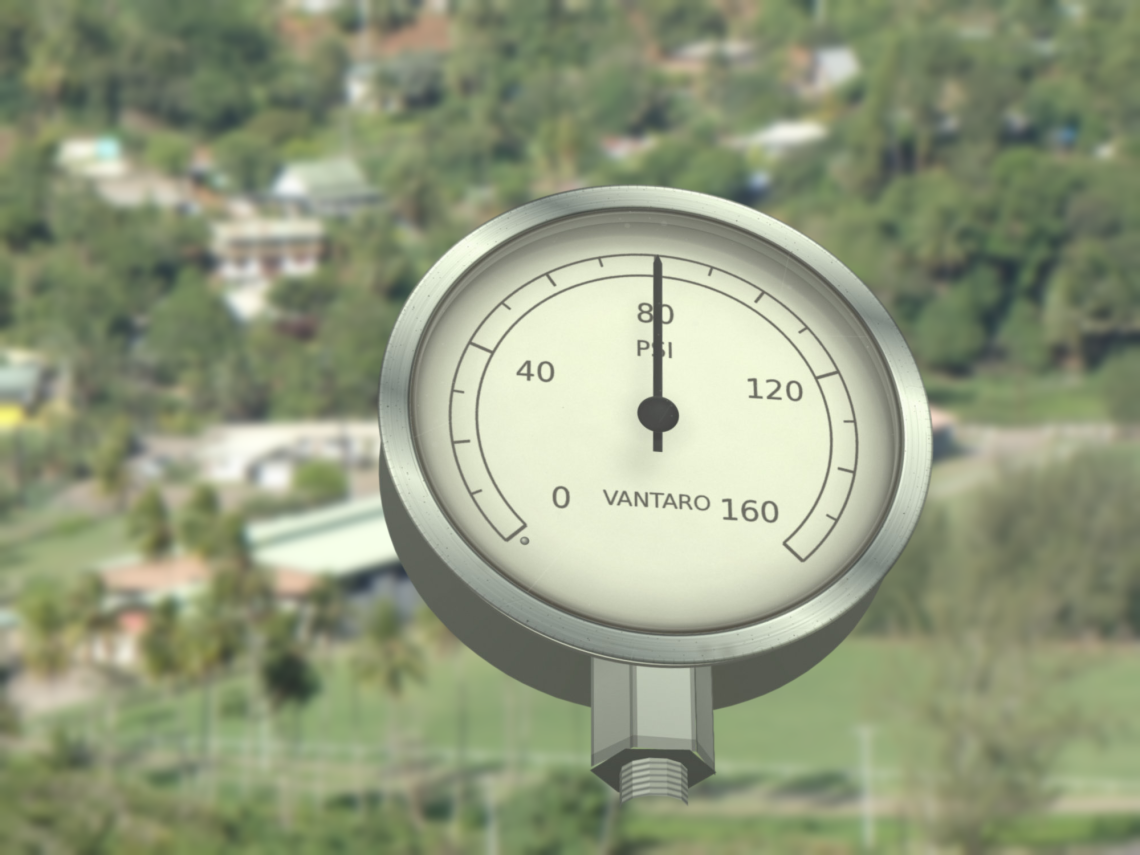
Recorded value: 80; psi
